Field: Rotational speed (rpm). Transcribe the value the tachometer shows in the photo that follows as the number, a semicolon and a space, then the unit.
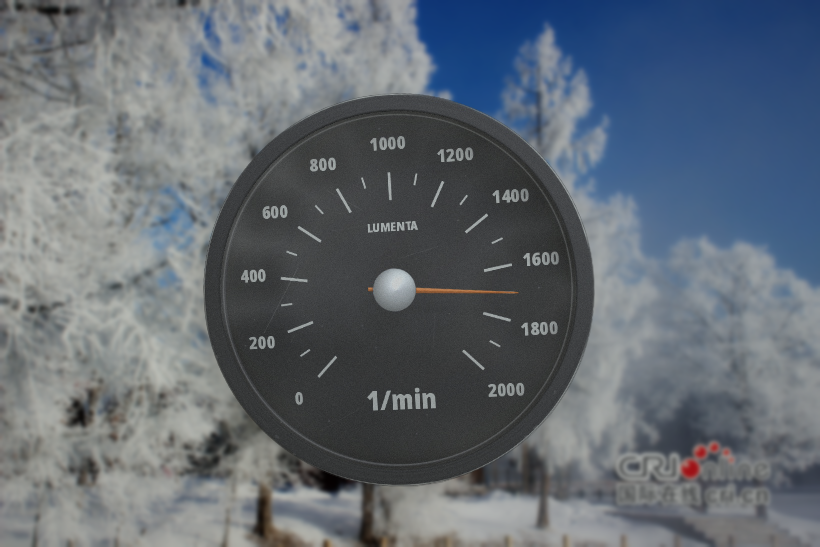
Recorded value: 1700; rpm
